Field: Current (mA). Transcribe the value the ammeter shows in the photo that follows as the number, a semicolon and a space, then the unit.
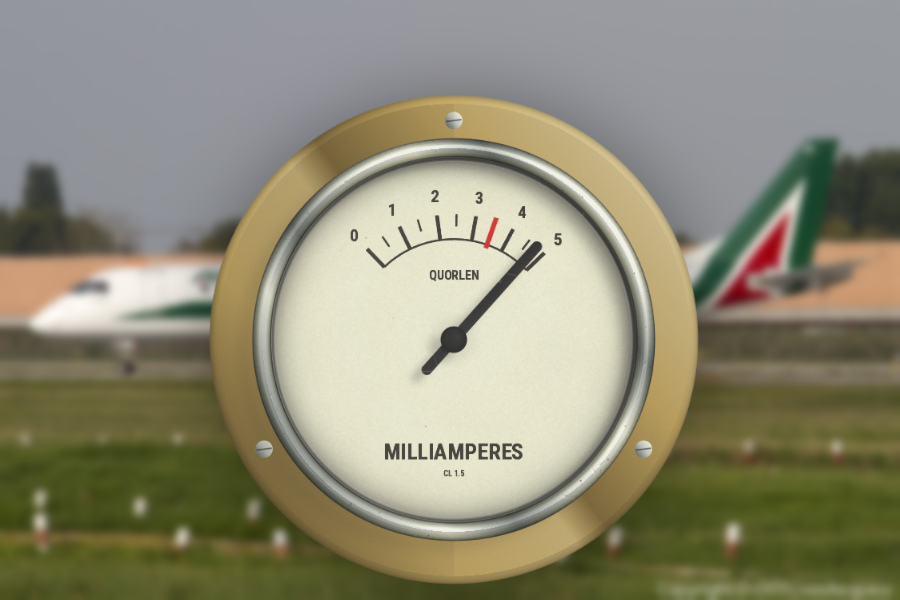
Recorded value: 4.75; mA
